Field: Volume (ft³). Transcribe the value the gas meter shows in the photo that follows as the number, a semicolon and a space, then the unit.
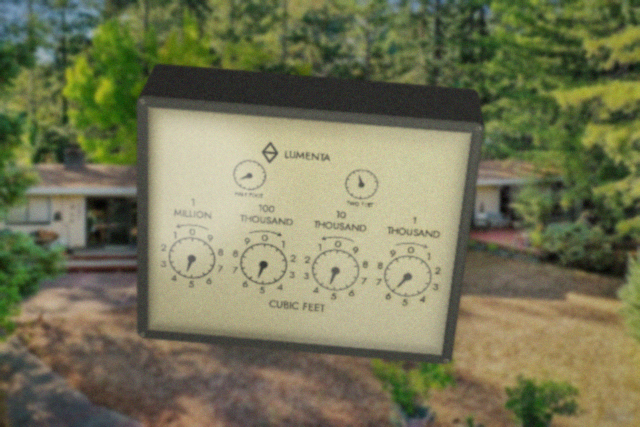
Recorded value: 454600; ft³
